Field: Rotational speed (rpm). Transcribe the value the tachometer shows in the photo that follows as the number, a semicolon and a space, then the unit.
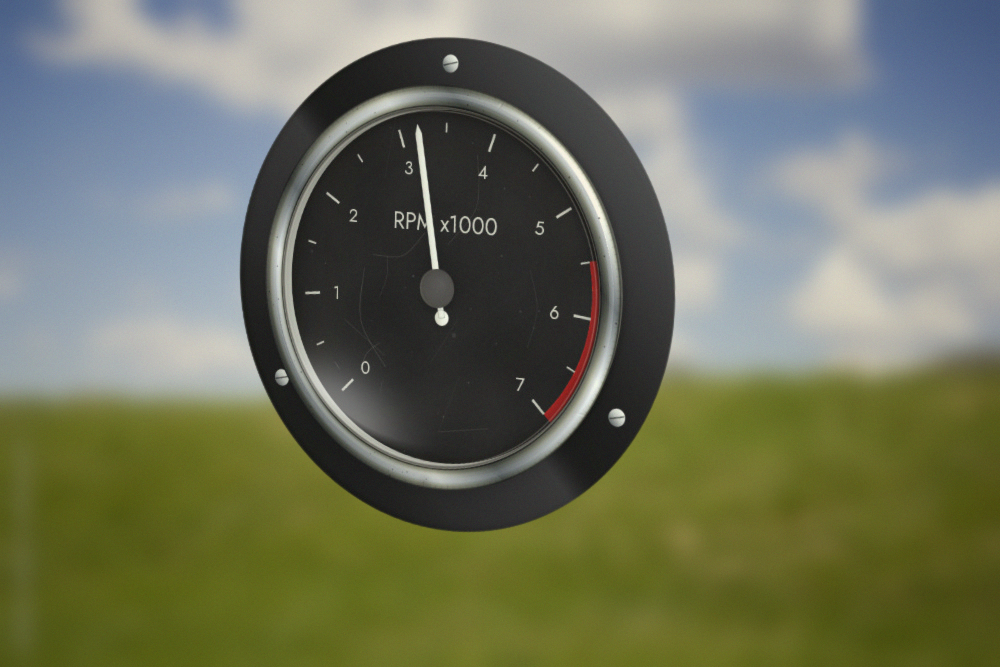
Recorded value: 3250; rpm
